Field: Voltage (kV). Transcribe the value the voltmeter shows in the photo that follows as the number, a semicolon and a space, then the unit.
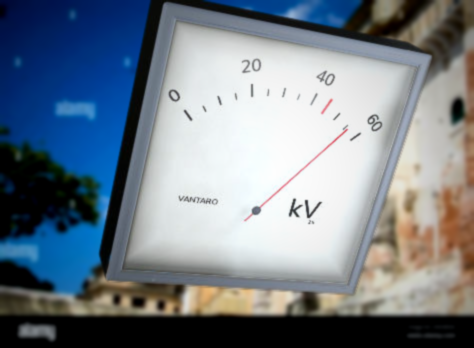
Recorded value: 55; kV
